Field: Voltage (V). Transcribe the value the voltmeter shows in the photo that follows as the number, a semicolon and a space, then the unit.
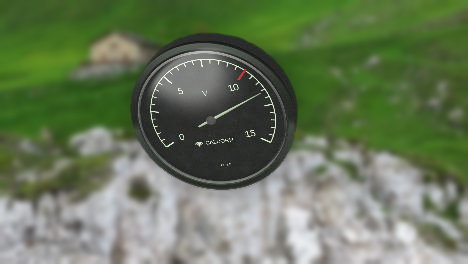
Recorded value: 11.5; V
